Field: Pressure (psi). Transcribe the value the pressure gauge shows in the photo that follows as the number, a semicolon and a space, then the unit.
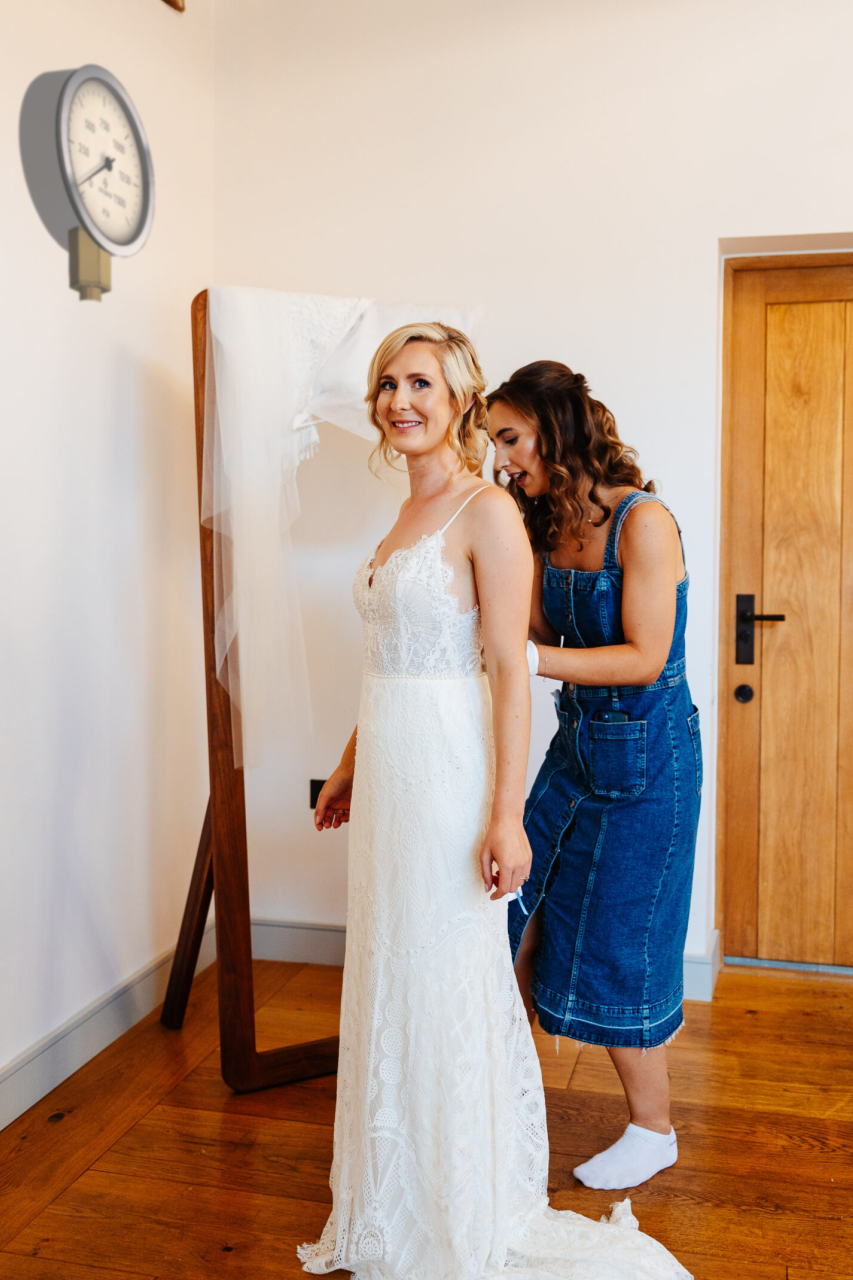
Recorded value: 50; psi
